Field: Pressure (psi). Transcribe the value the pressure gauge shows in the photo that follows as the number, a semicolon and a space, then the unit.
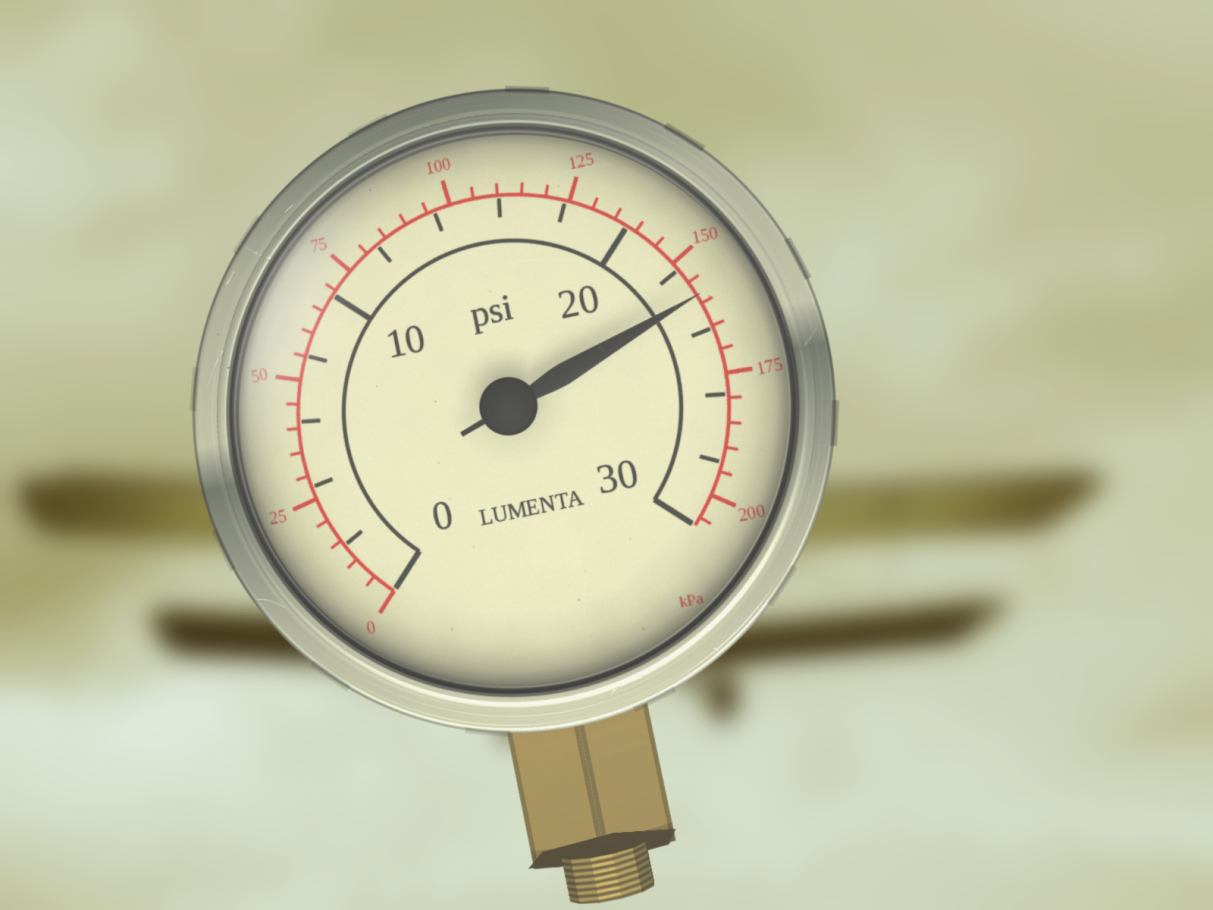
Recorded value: 23; psi
